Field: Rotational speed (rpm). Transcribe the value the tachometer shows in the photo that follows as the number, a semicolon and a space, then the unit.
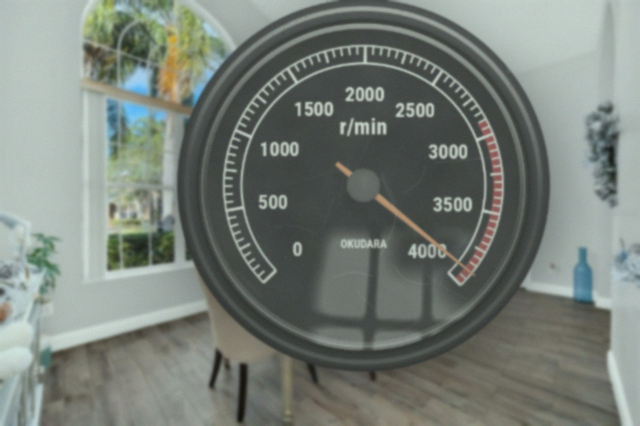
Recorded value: 3900; rpm
